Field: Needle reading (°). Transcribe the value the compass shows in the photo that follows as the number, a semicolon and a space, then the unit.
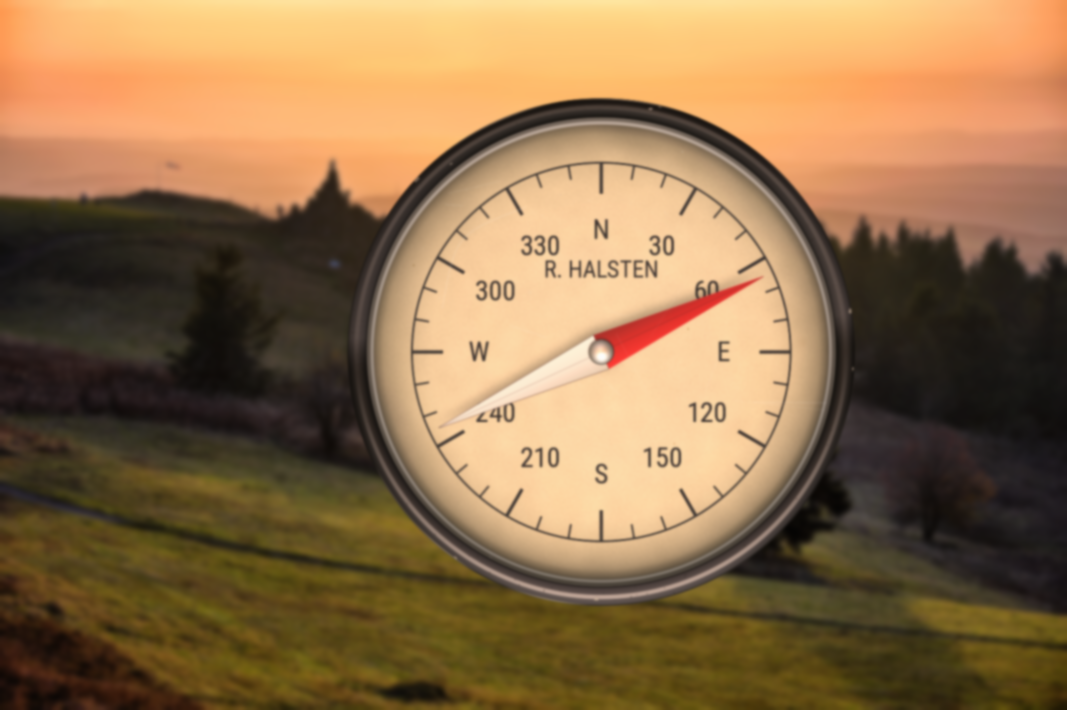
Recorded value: 65; °
